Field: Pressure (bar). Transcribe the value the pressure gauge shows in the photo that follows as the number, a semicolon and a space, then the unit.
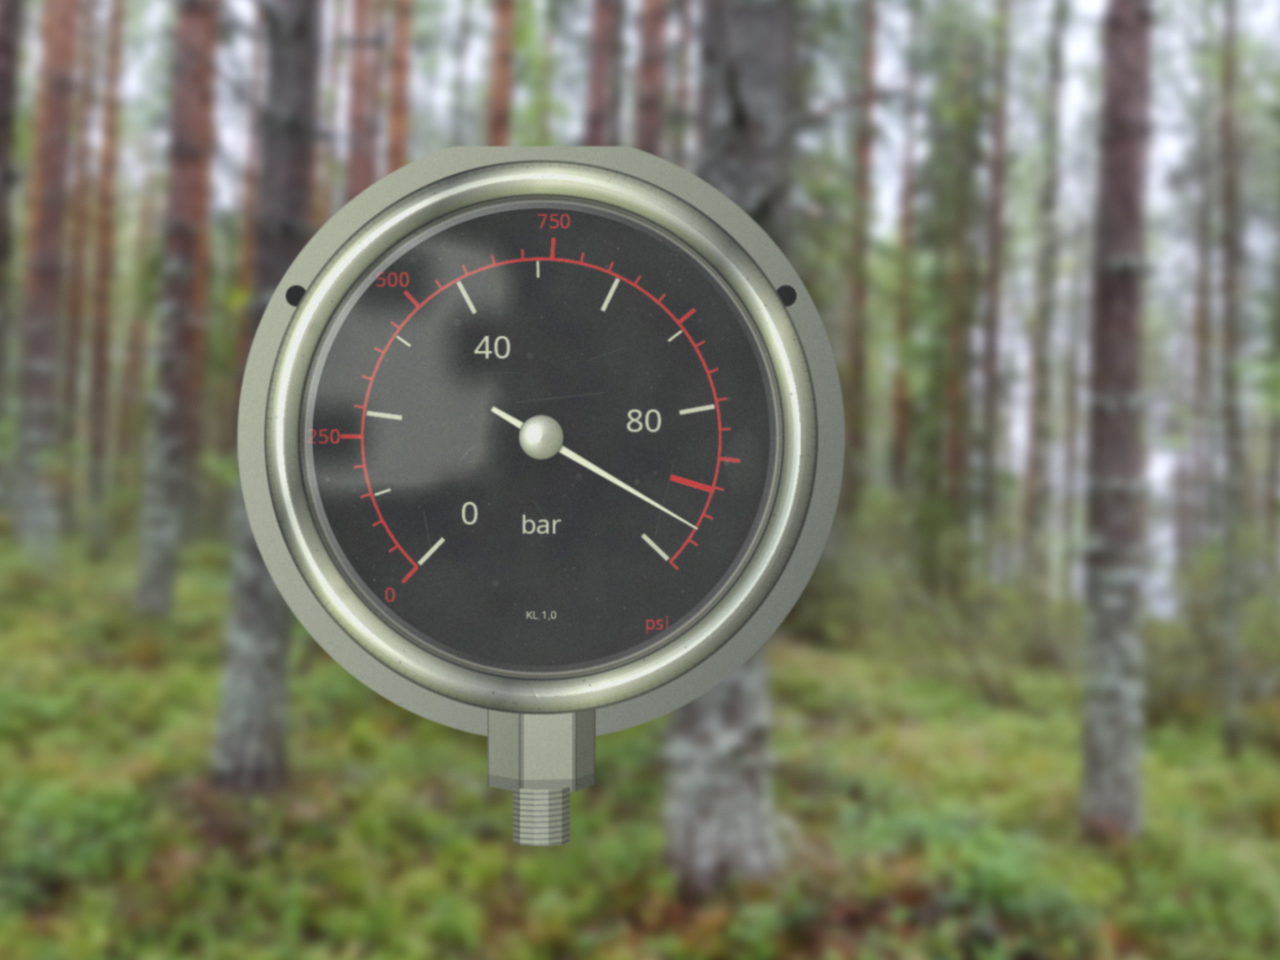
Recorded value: 95; bar
